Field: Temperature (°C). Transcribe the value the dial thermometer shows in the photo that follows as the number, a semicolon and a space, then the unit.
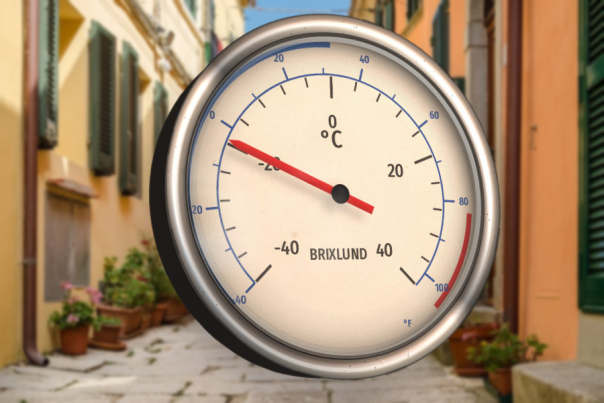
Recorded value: -20; °C
